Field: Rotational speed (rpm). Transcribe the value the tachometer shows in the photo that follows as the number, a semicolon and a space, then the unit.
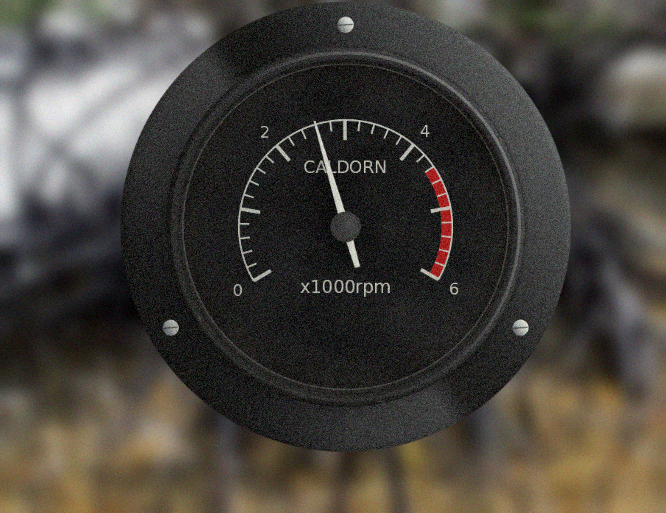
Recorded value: 2600; rpm
